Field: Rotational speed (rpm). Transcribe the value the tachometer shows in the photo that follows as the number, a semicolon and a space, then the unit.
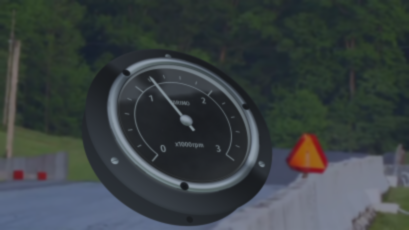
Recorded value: 1200; rpm
